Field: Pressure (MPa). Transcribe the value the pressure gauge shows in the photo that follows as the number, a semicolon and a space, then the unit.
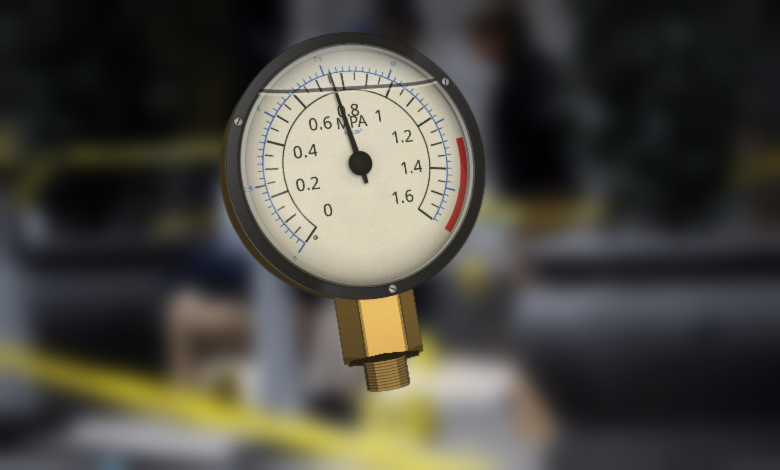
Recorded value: 0.75; MPa
